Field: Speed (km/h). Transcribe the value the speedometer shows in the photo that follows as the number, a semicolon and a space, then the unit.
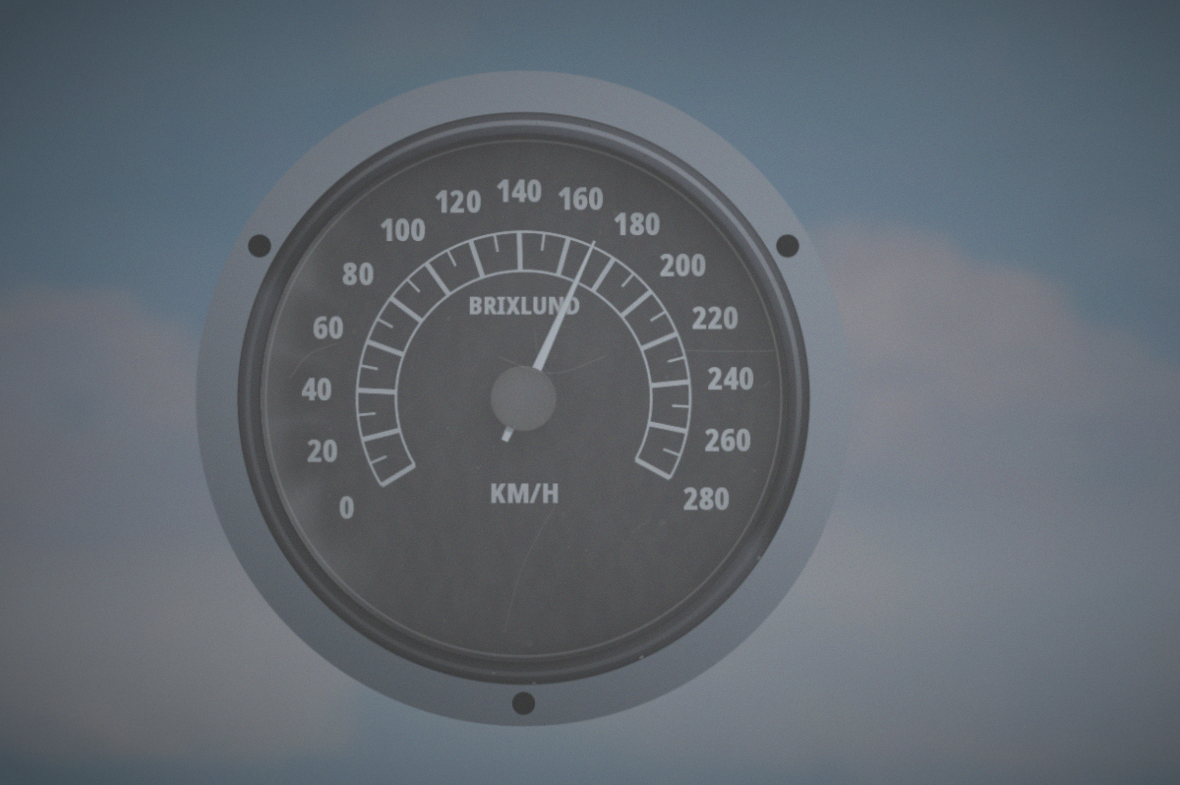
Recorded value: 170; km/h
